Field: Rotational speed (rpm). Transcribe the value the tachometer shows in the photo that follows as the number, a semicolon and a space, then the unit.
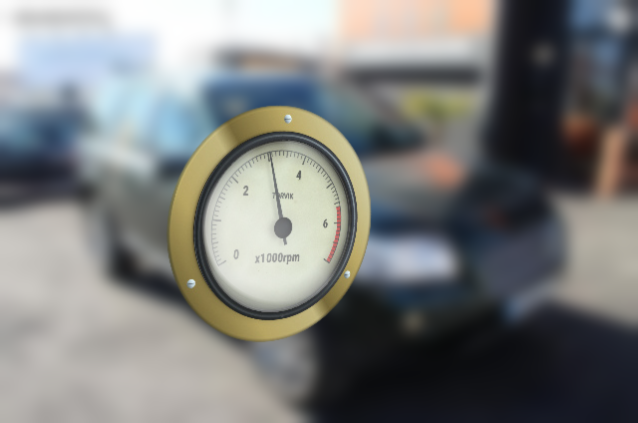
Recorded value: 3000; rpm
